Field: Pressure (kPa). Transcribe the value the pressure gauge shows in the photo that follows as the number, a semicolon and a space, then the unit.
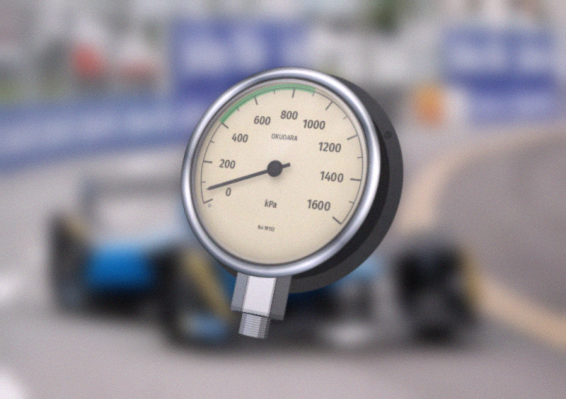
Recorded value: 50; kPa
